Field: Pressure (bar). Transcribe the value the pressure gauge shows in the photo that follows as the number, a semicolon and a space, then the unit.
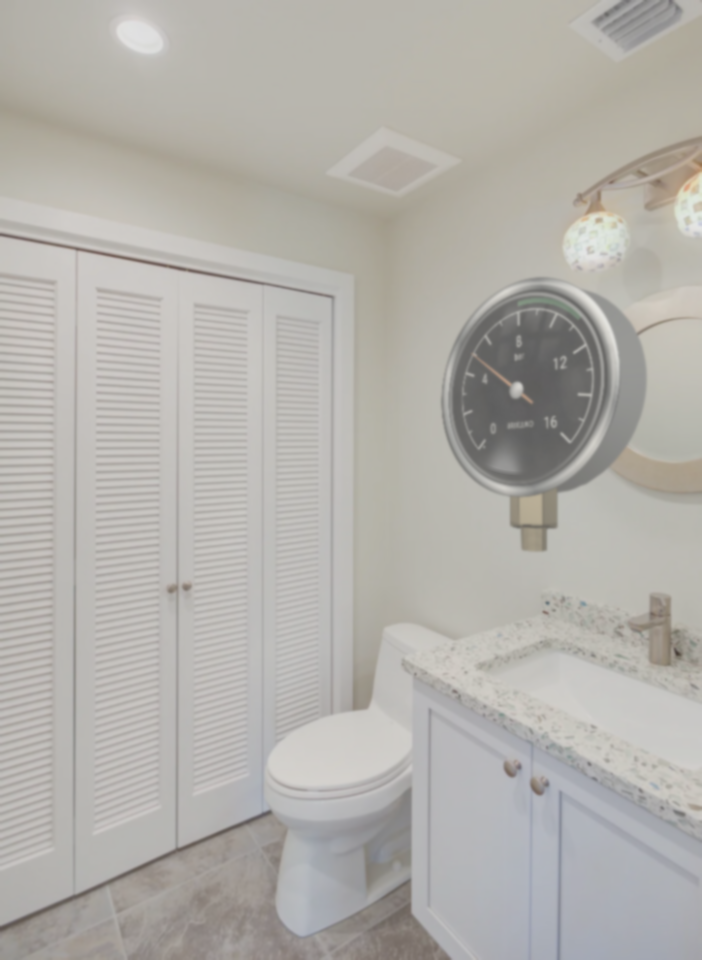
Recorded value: 5; bar
